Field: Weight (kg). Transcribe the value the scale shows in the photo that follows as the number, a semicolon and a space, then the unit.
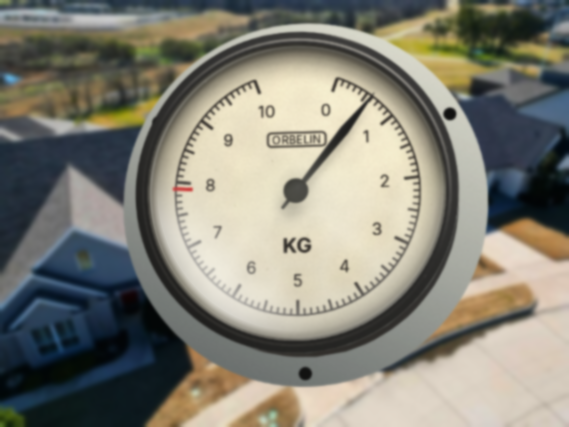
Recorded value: 0.6; kg
